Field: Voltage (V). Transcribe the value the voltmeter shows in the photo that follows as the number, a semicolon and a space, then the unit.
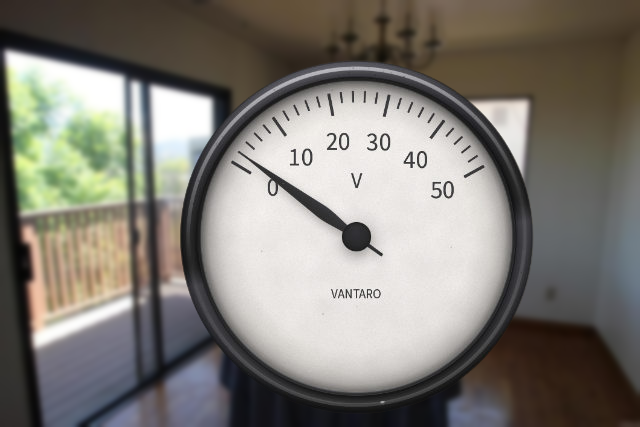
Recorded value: 2; V
